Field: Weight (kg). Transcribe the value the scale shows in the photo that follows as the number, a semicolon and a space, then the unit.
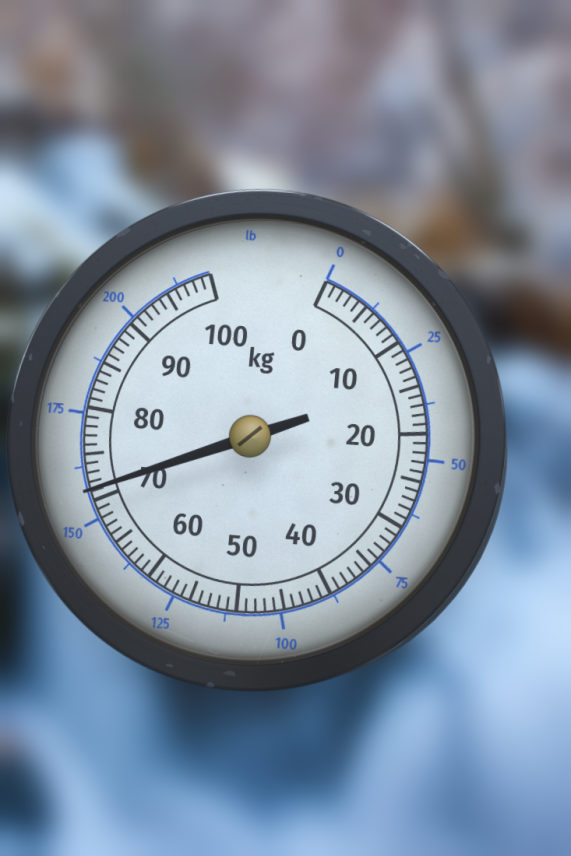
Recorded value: 71; kg
